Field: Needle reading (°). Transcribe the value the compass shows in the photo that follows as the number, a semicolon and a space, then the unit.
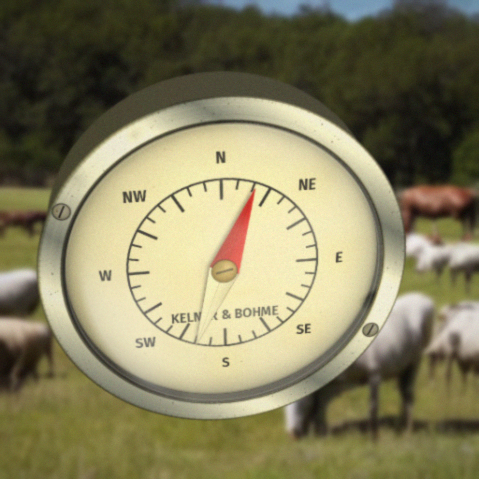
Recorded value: 20; °
